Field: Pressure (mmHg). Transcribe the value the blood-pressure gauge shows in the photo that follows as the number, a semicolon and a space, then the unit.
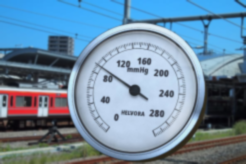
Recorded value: 90; mmHg
